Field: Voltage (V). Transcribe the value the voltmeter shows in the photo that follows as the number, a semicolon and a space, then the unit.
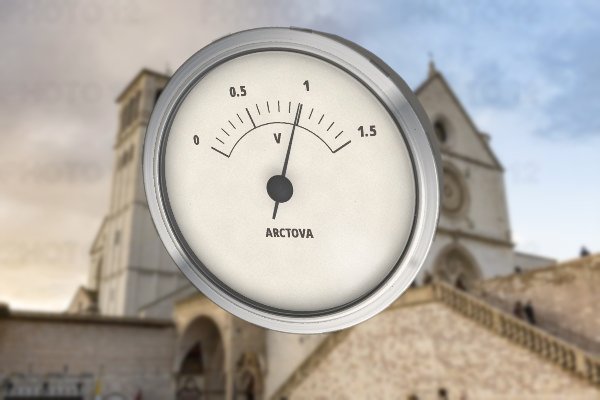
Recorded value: 1; V
